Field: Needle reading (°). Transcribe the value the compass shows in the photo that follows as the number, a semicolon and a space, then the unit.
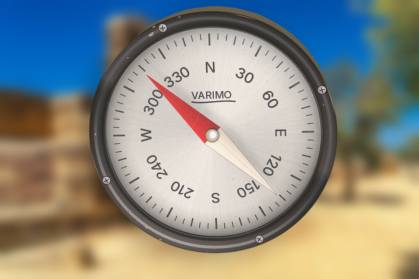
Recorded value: 315; °
